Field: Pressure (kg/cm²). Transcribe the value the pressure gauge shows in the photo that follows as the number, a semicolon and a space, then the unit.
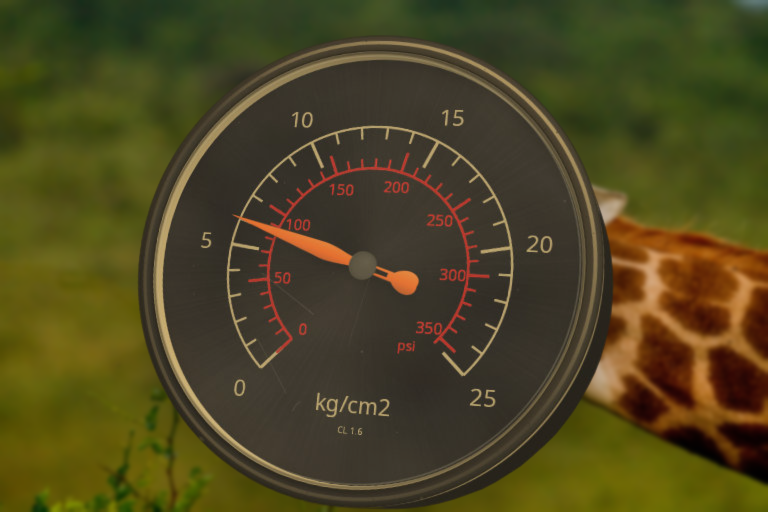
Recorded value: 6; kg/cm²
